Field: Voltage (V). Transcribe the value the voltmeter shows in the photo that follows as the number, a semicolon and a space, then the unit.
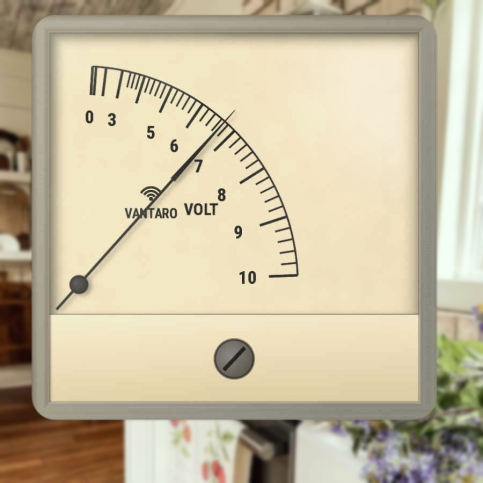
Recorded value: 6.7; V
